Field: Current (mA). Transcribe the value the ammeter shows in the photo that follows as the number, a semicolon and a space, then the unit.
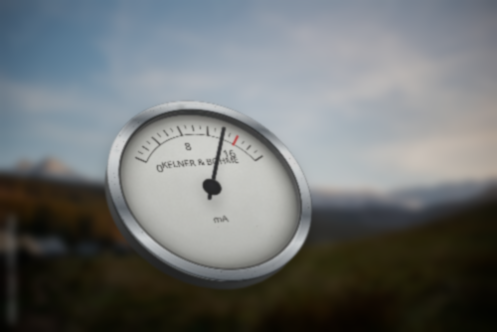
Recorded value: 14; mA
